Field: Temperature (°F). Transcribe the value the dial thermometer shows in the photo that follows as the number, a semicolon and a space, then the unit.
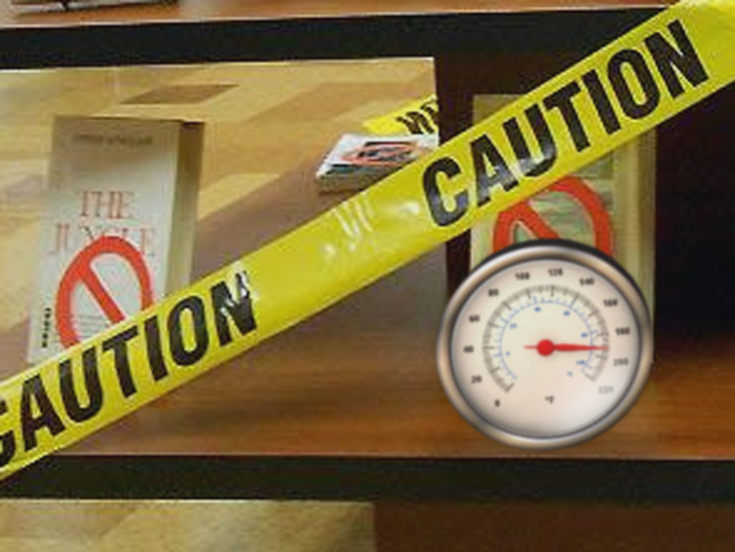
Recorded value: 190; °F
